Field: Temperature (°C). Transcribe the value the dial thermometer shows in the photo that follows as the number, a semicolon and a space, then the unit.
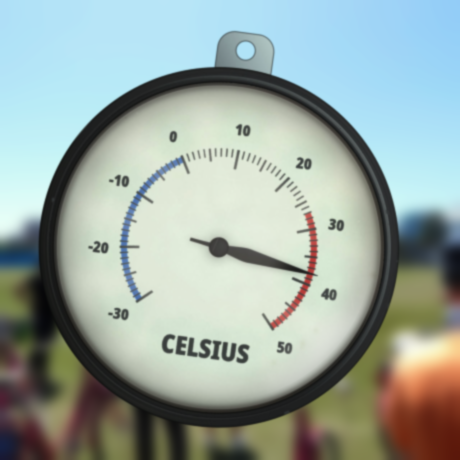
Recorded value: 38; °C
